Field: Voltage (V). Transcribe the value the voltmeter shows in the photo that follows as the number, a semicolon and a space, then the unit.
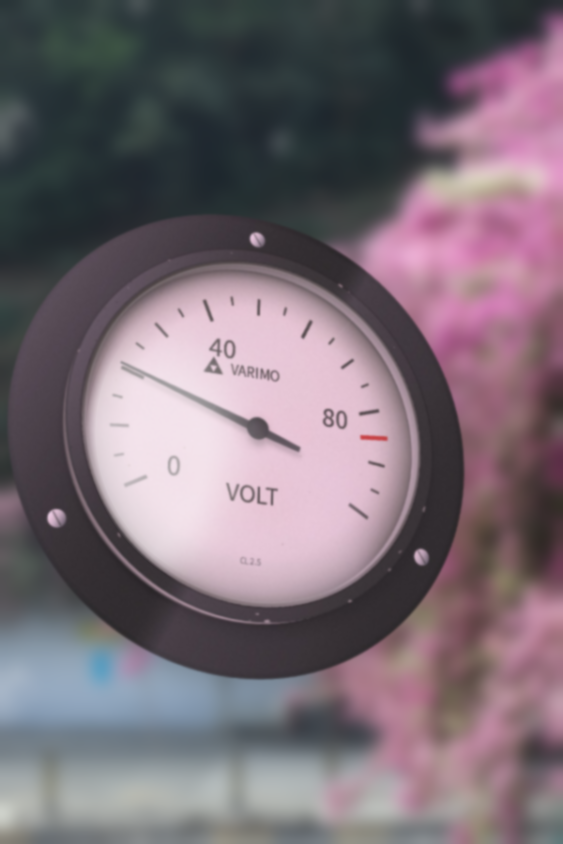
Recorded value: 20; V
